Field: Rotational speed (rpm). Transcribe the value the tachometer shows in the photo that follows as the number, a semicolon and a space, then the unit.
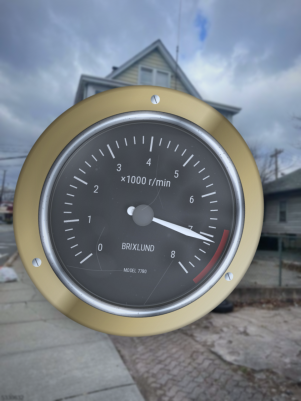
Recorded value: 7100; rpm
